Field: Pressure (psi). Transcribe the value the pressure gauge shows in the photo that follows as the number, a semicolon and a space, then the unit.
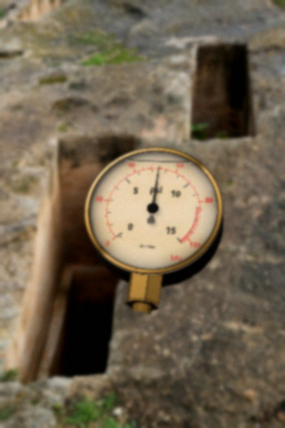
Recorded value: 7.5; psi
